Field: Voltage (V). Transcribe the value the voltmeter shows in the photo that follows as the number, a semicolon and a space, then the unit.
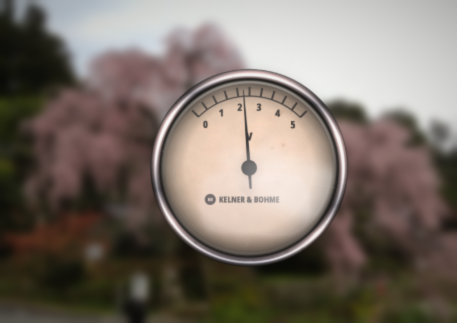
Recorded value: 2.25; V
